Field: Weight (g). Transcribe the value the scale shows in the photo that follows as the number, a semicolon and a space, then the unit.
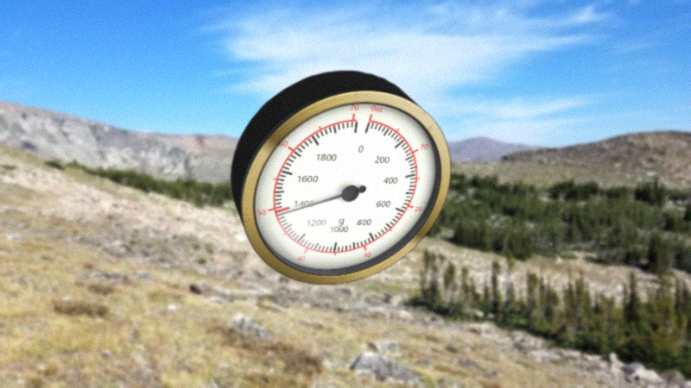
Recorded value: 1400; g
